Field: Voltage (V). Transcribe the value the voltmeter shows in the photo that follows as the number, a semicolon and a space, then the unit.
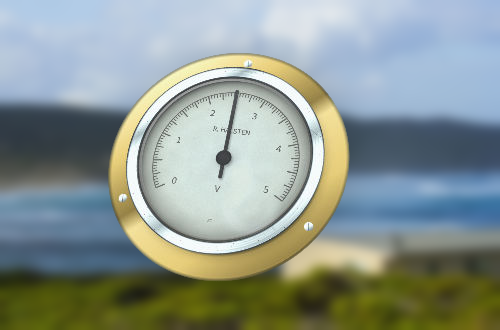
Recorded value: 2.5; V
